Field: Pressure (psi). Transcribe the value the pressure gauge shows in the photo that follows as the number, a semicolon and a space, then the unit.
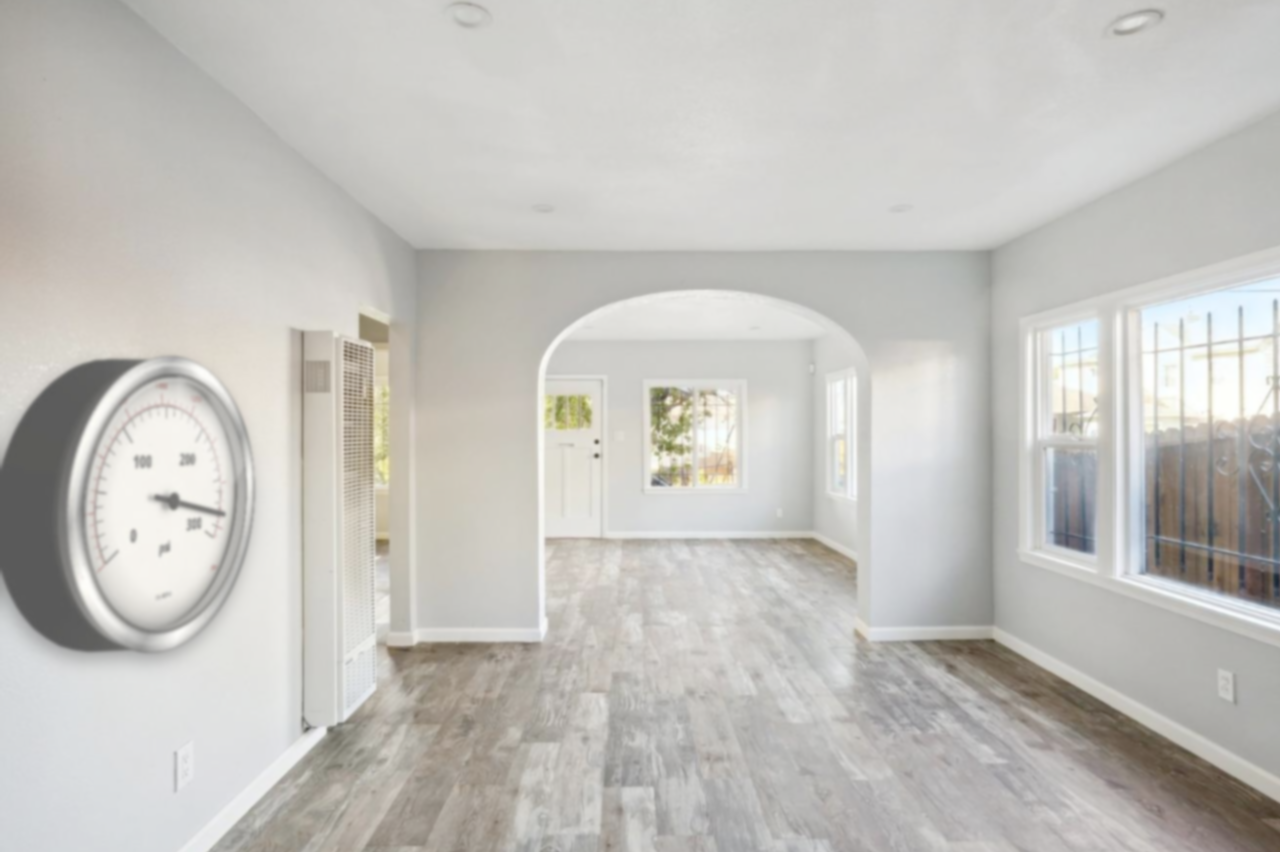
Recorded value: 280; psi
